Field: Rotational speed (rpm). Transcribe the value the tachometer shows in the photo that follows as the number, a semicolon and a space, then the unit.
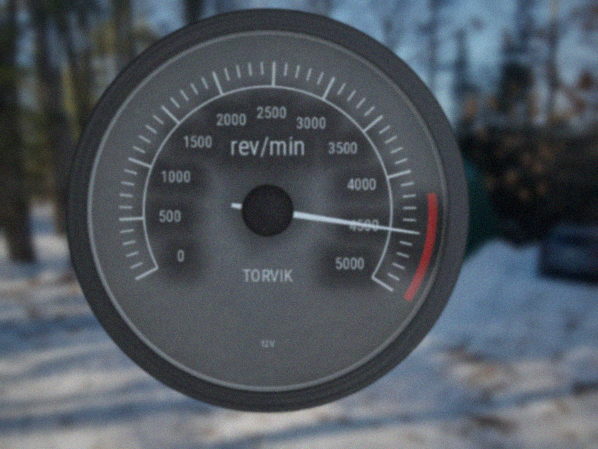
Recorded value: 4500; rpm
